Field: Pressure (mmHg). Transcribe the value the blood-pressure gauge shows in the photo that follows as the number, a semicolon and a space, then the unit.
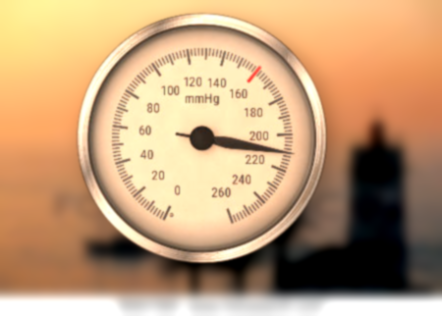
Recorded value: 210; mmHg
